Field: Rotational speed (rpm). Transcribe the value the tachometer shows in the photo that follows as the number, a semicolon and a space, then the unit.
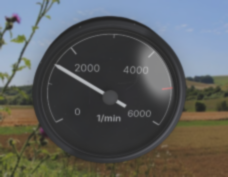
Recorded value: 1500; rpm
